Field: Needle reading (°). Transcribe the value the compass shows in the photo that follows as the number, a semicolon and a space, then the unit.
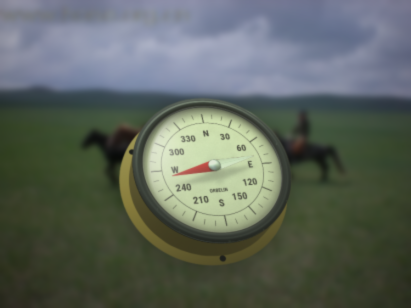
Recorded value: 260; °
